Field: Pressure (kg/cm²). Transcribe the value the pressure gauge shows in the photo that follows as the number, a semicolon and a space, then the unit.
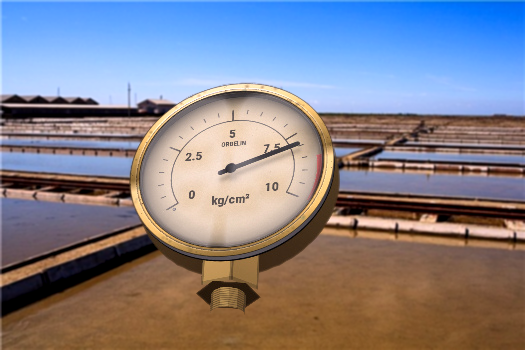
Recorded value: 8; kg/cm²
